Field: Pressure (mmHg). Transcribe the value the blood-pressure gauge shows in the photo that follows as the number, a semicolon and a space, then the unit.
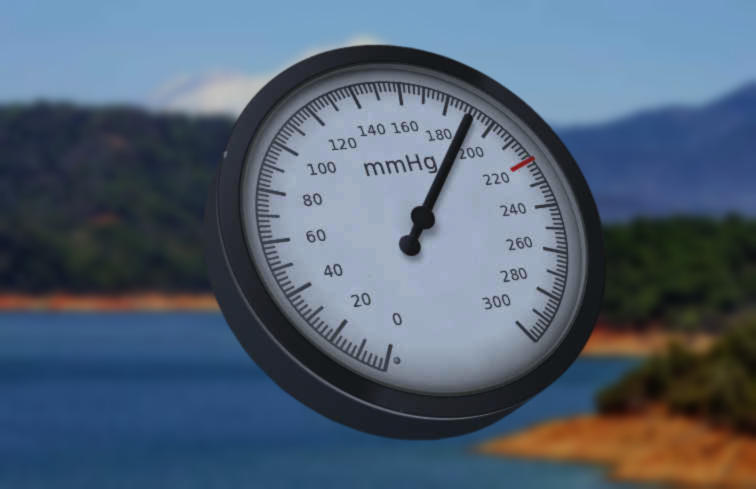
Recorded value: 190; mmHg
